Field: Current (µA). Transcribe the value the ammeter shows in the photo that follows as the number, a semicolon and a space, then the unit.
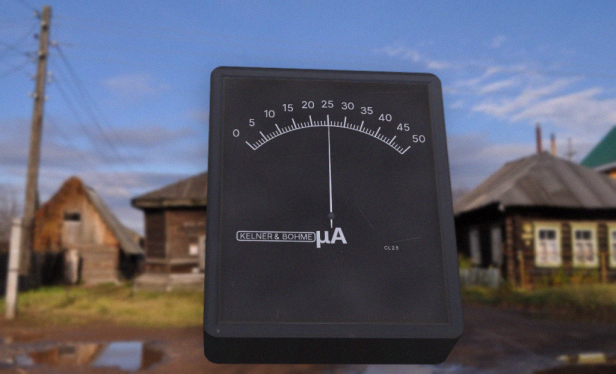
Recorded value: 25; µA
